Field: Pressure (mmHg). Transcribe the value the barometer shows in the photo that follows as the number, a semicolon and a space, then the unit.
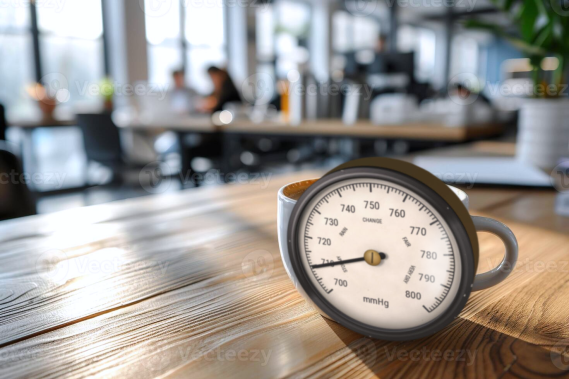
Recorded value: 710; mmHg
